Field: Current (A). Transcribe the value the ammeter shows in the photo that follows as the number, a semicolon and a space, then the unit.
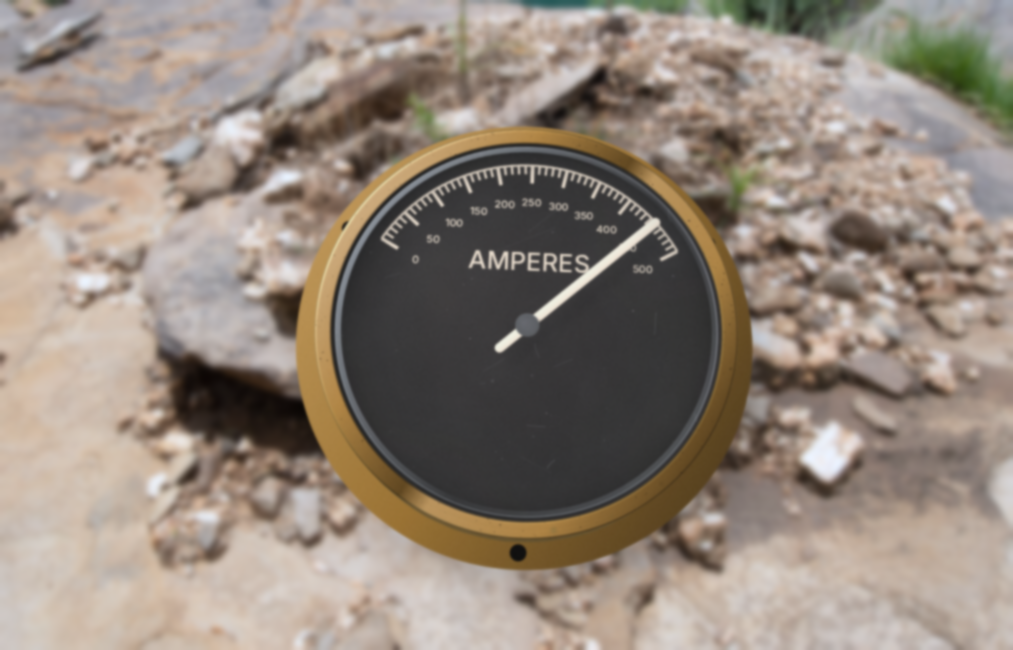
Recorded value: 450; A
